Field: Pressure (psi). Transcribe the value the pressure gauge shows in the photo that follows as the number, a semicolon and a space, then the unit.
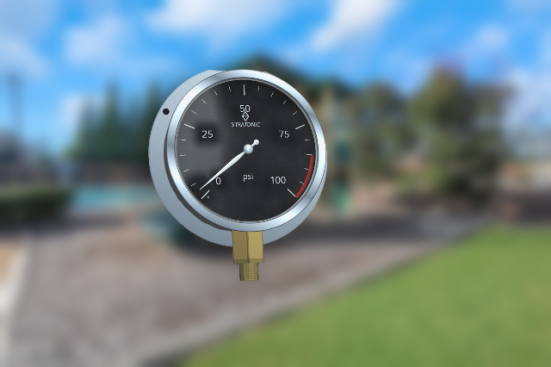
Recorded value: 2.5; psi
